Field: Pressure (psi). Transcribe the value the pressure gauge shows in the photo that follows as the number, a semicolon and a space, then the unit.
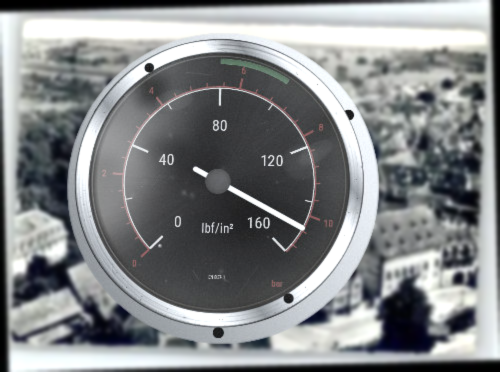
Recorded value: 150; psi
